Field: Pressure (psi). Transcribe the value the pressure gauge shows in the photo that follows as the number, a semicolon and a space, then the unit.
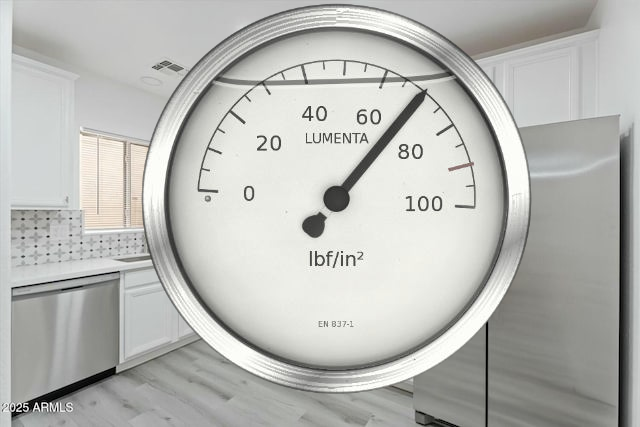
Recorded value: 70; psi
